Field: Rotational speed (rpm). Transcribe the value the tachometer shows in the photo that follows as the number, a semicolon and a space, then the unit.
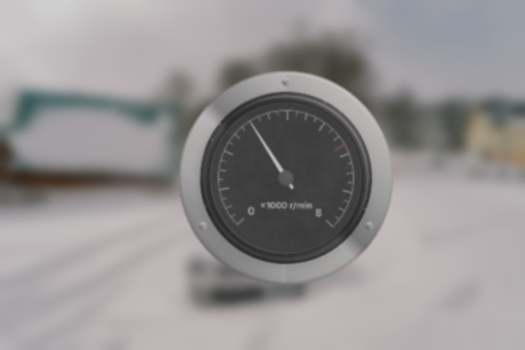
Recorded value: 3000; rpm
